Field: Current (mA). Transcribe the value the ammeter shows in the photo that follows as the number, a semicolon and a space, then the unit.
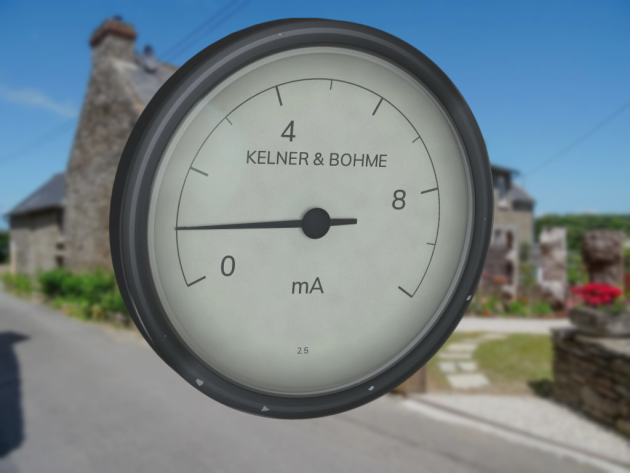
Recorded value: 1; mA
